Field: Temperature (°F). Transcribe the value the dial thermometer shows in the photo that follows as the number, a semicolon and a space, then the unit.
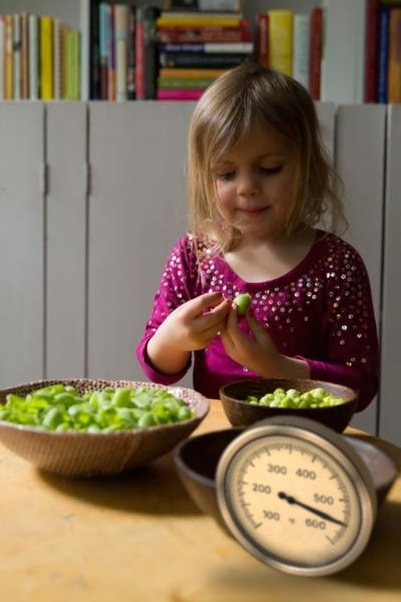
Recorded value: 550; °F
